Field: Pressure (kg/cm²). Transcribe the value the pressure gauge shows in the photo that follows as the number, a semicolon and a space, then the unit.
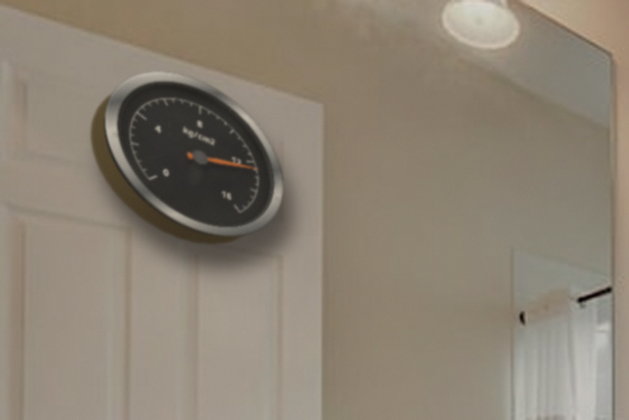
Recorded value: 12.5; kg/cm²
